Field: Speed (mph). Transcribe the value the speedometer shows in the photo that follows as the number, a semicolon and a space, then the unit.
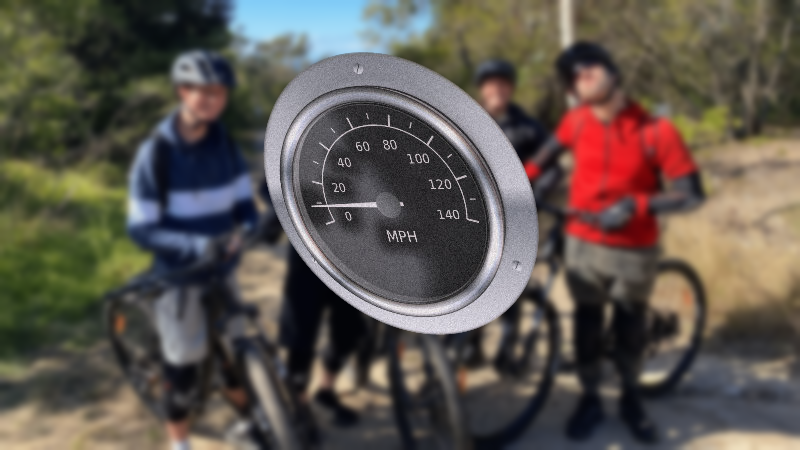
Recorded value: 10; mph
